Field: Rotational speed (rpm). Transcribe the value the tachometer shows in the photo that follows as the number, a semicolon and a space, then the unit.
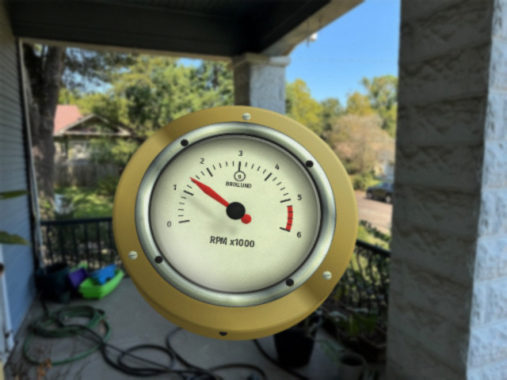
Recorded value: 1400; rpm
